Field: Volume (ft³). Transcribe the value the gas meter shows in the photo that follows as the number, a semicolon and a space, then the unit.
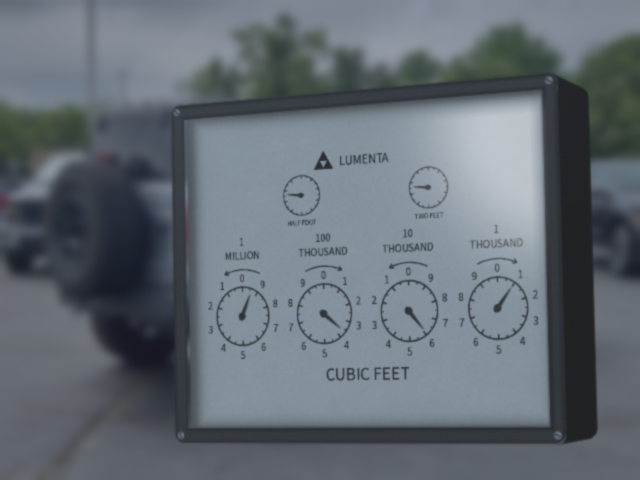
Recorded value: 936100; ft³
